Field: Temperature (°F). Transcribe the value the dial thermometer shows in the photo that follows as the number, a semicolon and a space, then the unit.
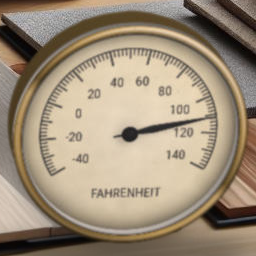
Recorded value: 110; °F
